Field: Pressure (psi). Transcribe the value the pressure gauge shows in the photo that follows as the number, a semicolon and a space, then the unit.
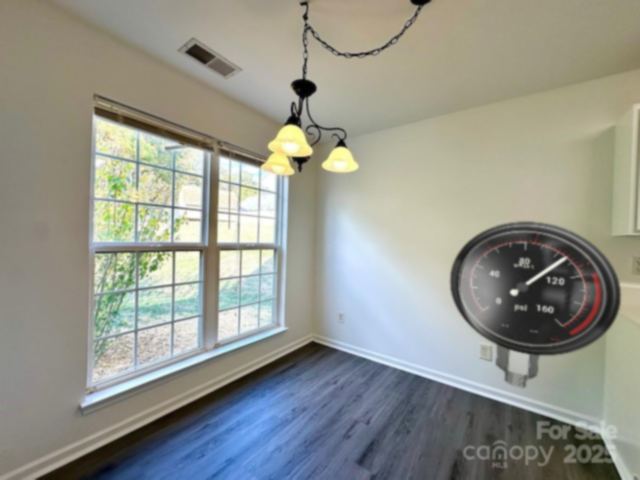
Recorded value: 105; psi
